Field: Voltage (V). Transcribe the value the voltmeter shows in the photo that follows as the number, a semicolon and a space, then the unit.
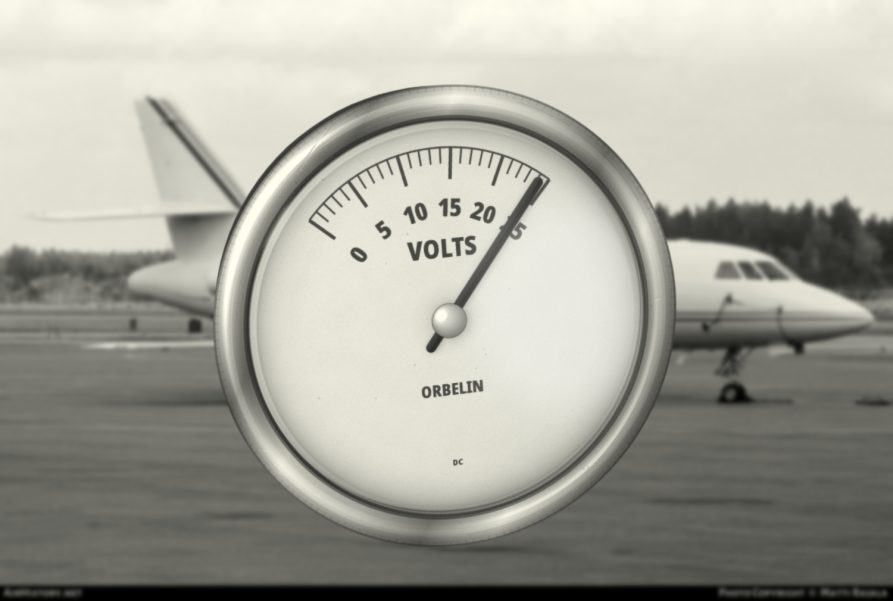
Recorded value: 24; V
